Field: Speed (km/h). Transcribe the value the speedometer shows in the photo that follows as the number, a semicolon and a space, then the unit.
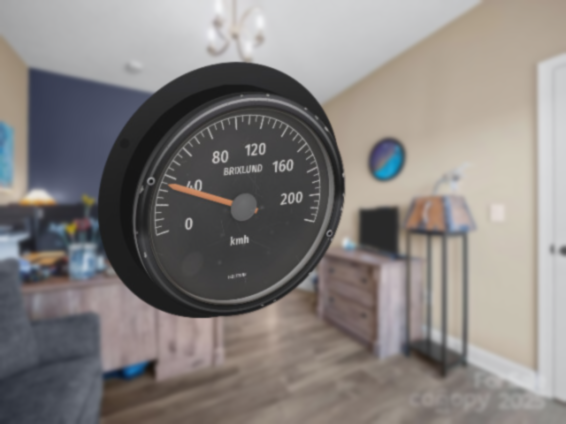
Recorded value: 35; km/h
